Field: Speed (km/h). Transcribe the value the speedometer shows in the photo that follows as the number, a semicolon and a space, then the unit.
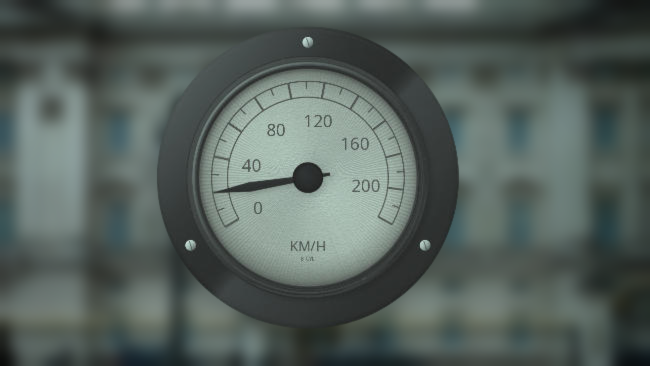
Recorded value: 20; km/h
